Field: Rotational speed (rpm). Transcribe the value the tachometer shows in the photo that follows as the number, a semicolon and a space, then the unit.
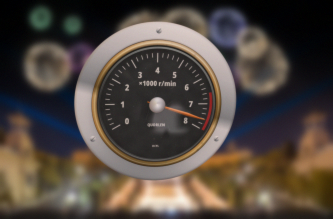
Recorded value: 7600; rpm
